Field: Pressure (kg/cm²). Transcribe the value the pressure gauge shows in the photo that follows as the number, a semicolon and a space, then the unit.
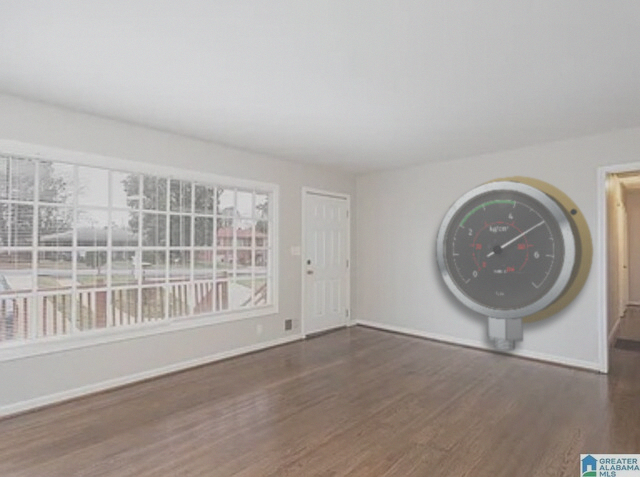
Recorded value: 5; kg/cm²
